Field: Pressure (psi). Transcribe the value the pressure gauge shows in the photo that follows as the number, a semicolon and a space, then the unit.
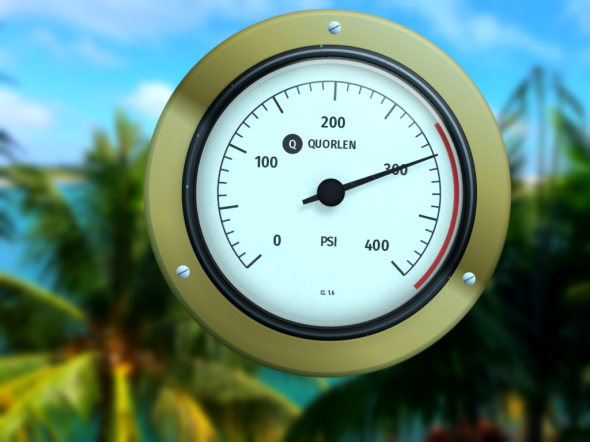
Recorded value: 300; psi
